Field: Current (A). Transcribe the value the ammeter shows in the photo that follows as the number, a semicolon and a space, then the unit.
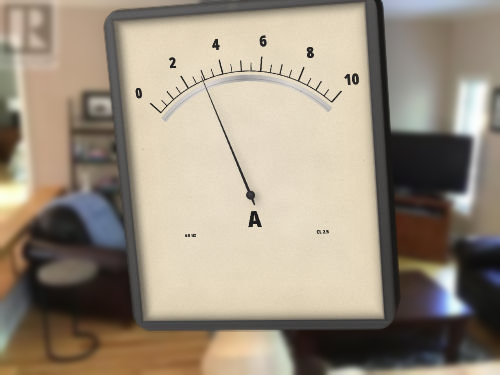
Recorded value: 3; A
